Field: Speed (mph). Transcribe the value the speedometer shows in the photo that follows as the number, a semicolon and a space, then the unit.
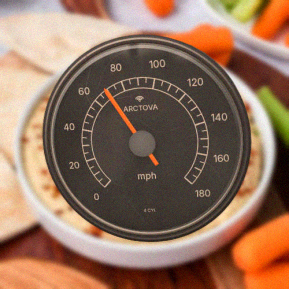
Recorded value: 70; mph
